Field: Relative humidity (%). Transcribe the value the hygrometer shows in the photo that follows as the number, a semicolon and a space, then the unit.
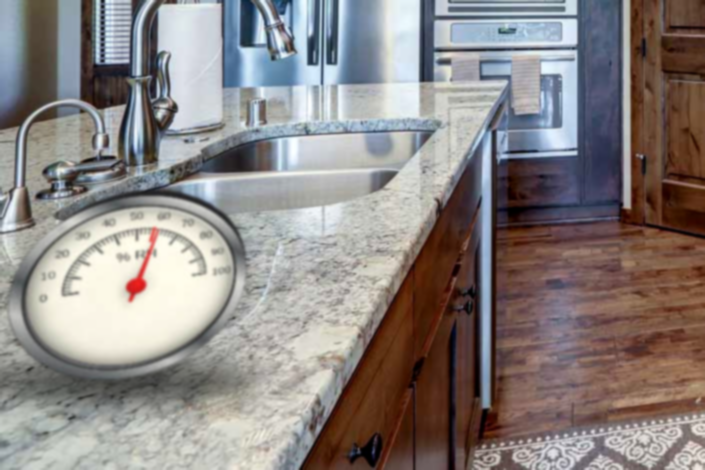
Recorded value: 60; %
